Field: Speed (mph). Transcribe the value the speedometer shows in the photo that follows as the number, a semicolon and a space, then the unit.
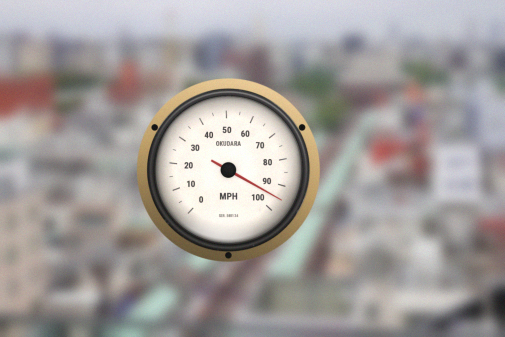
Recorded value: 95; mph
